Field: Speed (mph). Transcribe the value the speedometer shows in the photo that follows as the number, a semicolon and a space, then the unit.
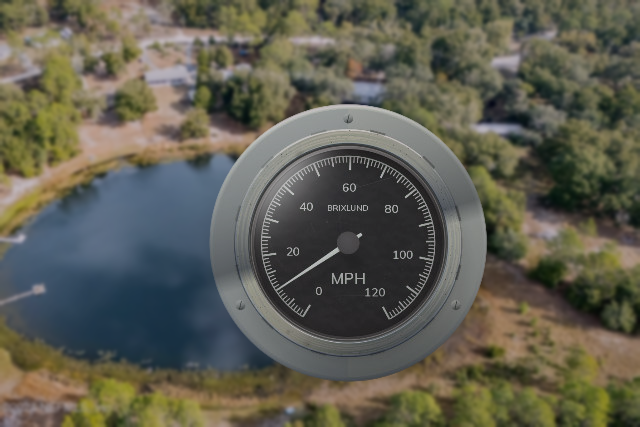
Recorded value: 10; mph
